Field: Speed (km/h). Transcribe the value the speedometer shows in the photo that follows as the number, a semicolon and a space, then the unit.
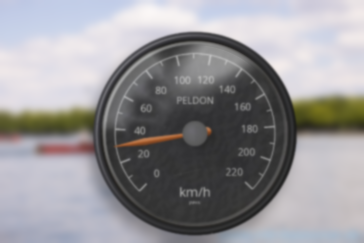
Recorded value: 30; km/h
